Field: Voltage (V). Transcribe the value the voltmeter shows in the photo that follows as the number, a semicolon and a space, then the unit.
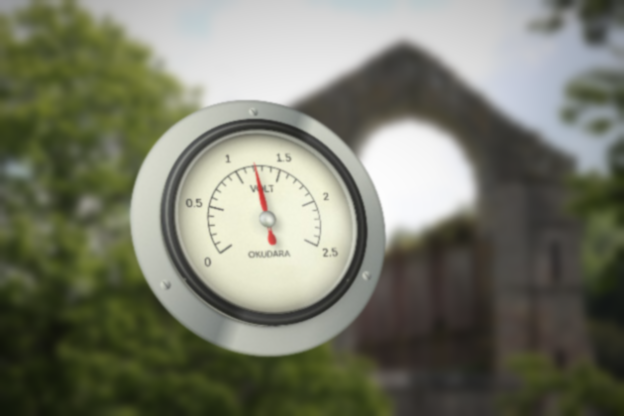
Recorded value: 1.2; V
